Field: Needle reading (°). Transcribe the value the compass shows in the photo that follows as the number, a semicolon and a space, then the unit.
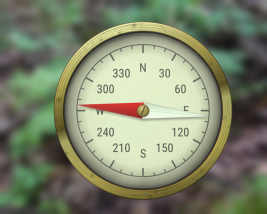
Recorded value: 275; °
